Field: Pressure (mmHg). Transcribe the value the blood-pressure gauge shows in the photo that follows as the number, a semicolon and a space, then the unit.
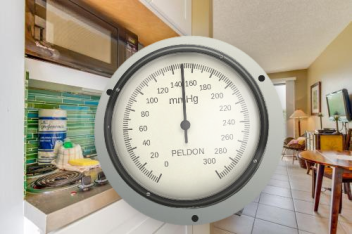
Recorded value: 150; mmHg
